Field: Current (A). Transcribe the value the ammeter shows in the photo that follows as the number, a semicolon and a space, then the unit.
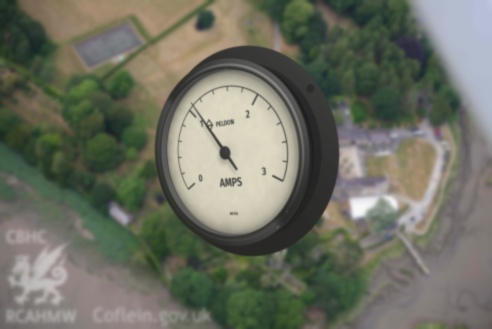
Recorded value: 1.1; A
